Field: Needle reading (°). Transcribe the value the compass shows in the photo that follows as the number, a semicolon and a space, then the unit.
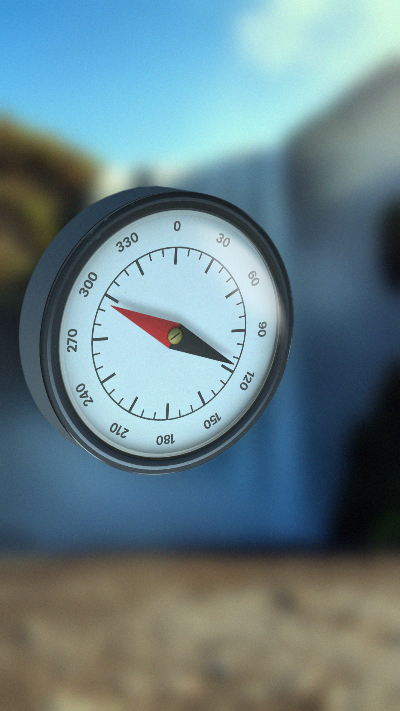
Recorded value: 295; °
